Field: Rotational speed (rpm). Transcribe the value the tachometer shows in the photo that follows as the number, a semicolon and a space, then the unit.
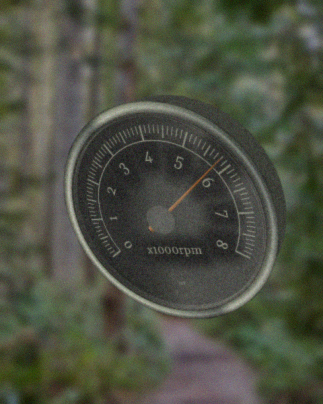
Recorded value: 5800; rpm
